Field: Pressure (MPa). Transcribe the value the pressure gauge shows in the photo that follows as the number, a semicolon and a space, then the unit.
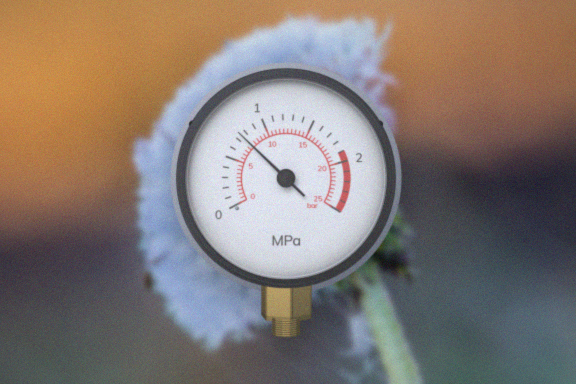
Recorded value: 0.75; MPa
